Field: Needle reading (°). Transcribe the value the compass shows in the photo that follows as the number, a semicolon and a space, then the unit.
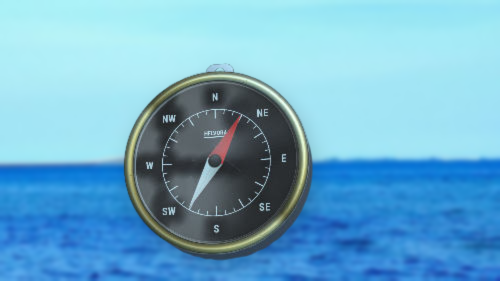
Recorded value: 30; °
